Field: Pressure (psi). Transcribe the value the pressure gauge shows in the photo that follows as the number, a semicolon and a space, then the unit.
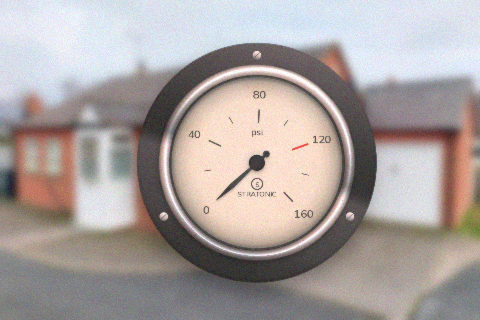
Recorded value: 0; psi
